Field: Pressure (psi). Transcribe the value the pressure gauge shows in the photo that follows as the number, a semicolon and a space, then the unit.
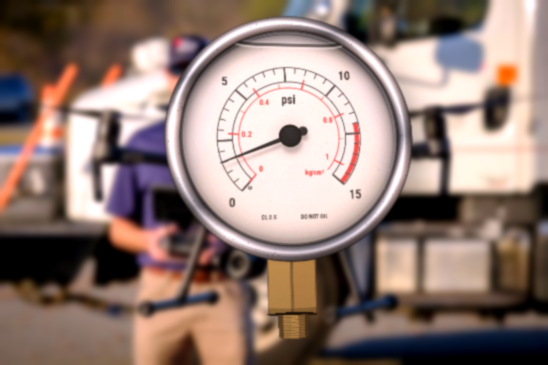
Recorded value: 1.5; psi
